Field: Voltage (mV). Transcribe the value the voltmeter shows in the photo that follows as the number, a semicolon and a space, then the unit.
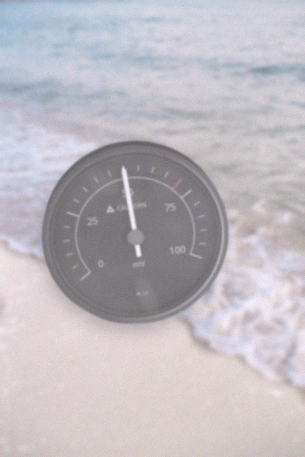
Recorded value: 50; mV
